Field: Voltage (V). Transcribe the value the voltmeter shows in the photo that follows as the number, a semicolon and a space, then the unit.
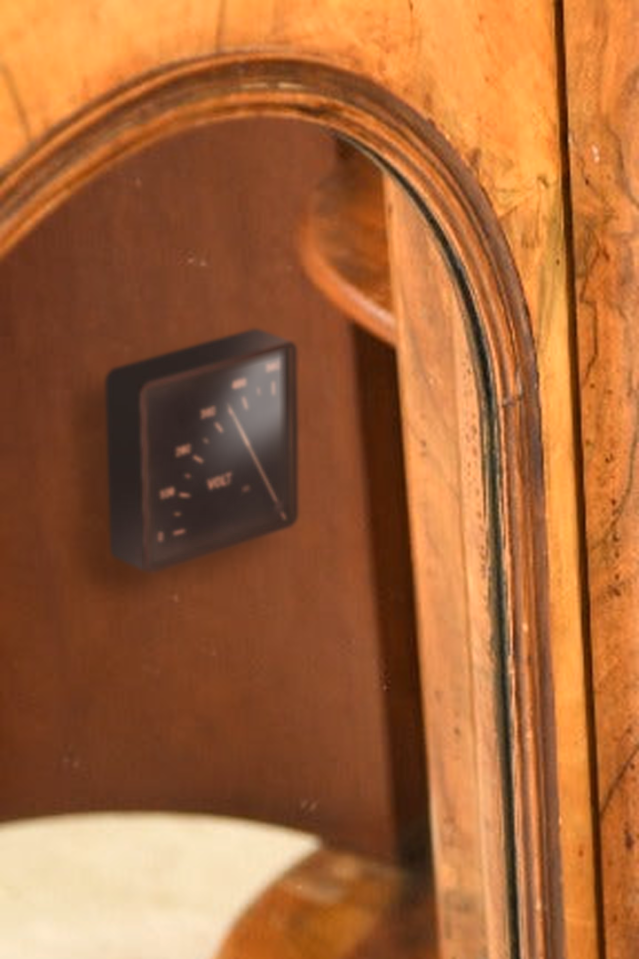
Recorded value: 350; V
